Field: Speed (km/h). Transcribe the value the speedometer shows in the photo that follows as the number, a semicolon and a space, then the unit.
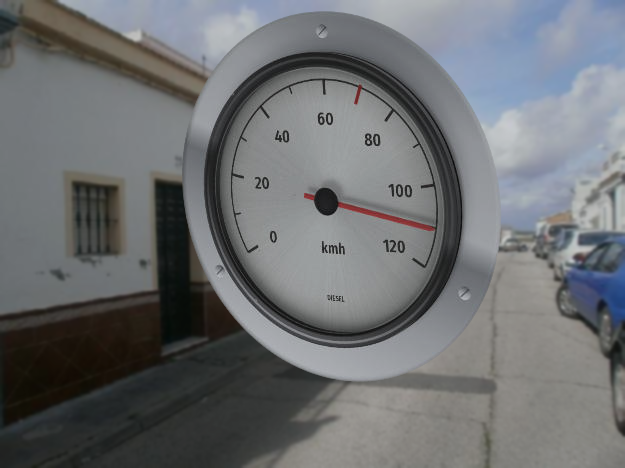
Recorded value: 110; km/h
